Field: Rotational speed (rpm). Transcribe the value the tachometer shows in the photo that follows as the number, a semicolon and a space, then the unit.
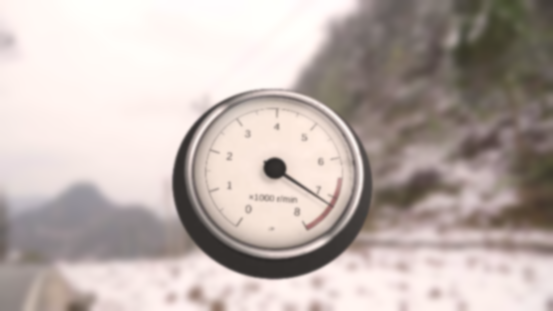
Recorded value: 7250; rpm
